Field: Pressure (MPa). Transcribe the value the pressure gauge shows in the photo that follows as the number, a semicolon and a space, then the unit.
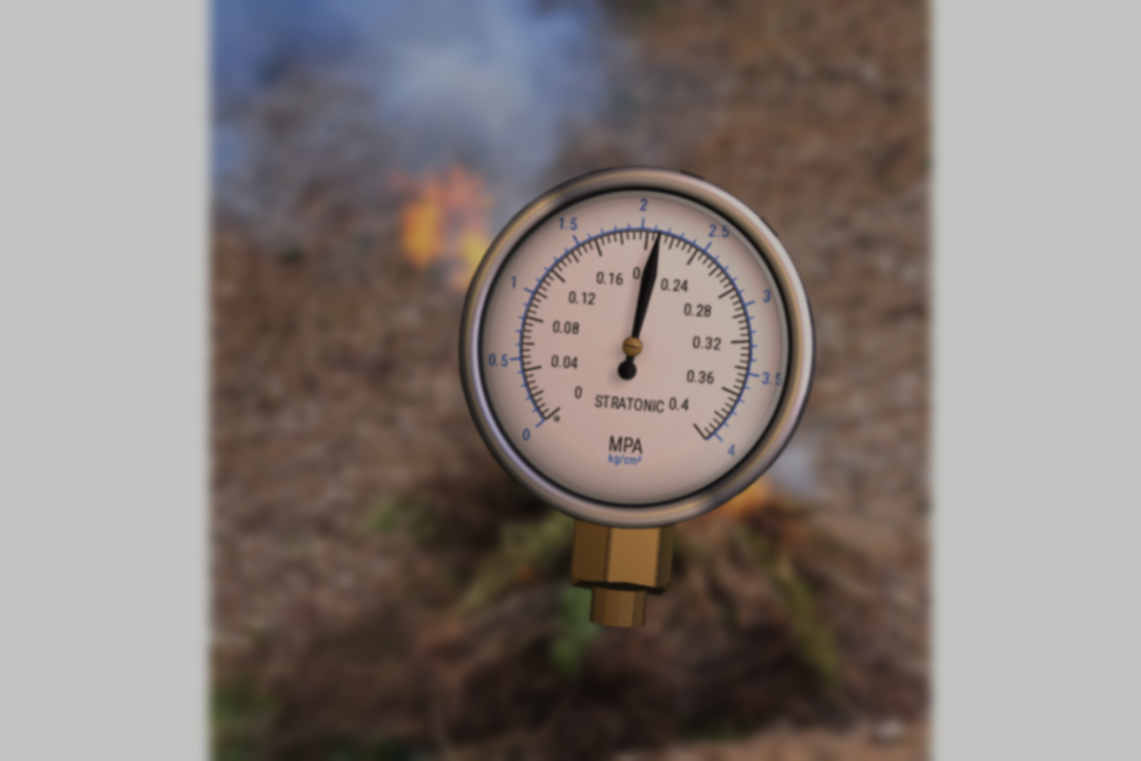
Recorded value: 0.21; MPa
